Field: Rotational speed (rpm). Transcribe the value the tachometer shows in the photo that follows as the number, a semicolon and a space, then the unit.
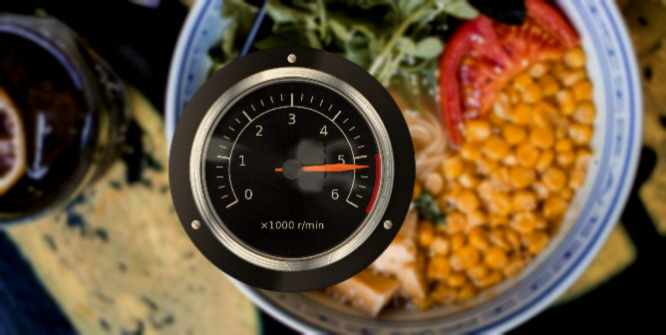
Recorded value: 5200; rpm
